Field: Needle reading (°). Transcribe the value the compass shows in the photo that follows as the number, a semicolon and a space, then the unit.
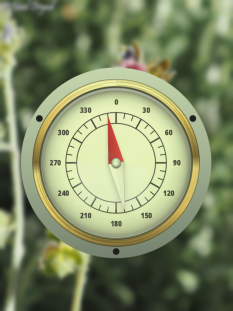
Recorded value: 350; °
